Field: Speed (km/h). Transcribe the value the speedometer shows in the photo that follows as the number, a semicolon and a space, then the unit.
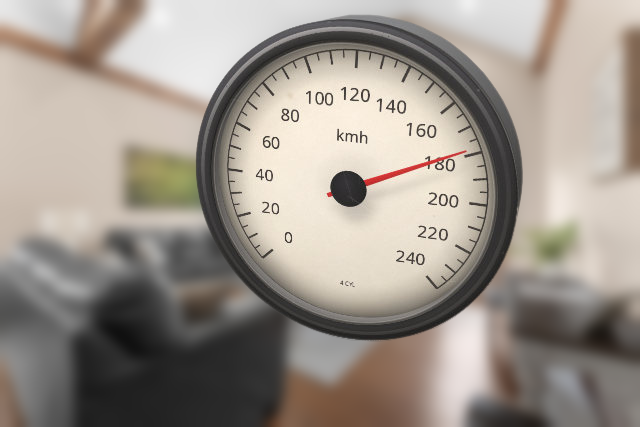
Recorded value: 177.5; km/h
